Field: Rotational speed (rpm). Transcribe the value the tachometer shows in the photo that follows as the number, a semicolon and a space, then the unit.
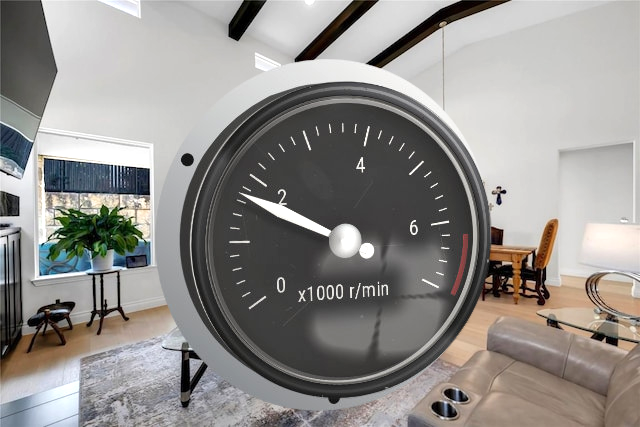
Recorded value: 1700; rpm
